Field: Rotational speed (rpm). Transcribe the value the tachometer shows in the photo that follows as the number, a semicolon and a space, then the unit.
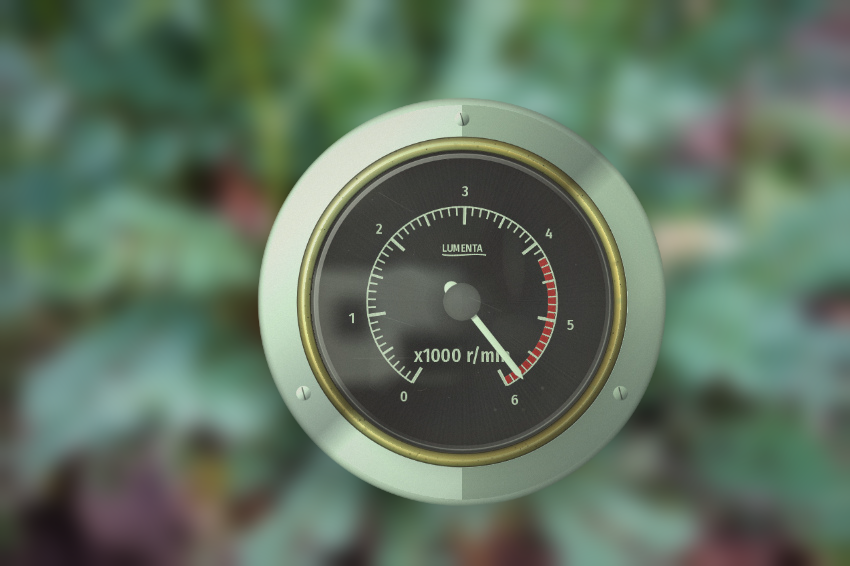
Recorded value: 5800; rpm
